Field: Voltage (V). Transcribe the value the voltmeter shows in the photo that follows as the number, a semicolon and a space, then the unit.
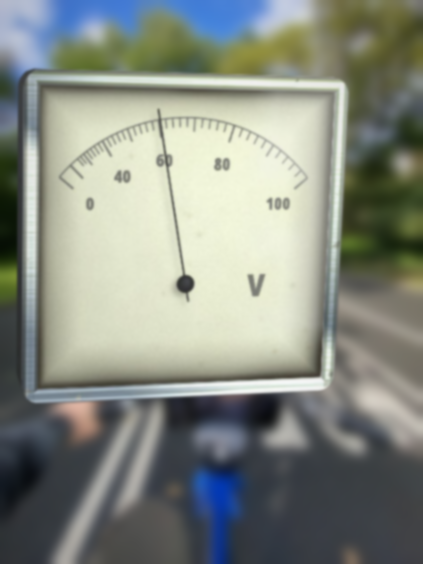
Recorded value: 60; V
